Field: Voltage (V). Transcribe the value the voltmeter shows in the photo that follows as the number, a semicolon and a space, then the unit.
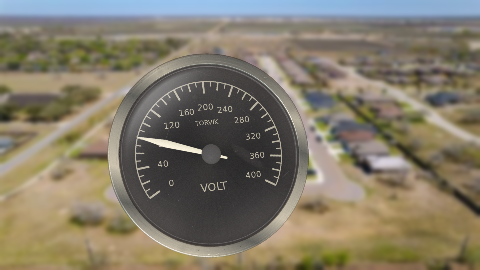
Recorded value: 80; V
